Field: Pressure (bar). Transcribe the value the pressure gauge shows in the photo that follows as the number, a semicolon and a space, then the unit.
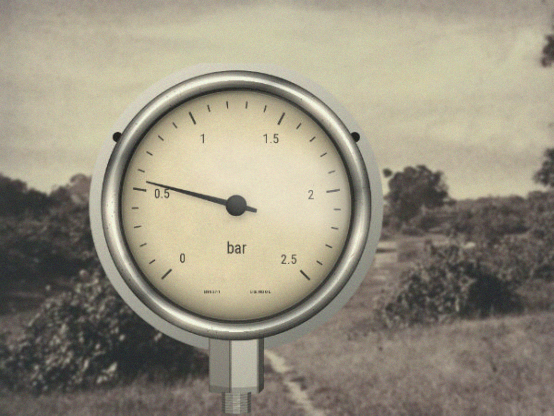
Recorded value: 0.55; bar
